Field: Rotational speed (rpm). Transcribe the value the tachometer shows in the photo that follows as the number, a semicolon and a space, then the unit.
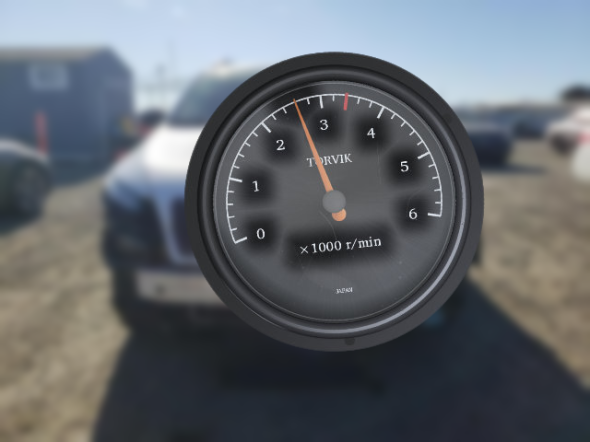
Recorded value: 2600; rpm
